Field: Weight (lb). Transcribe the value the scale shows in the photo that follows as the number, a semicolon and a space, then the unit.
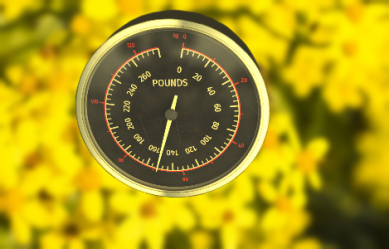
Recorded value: 152; lb
